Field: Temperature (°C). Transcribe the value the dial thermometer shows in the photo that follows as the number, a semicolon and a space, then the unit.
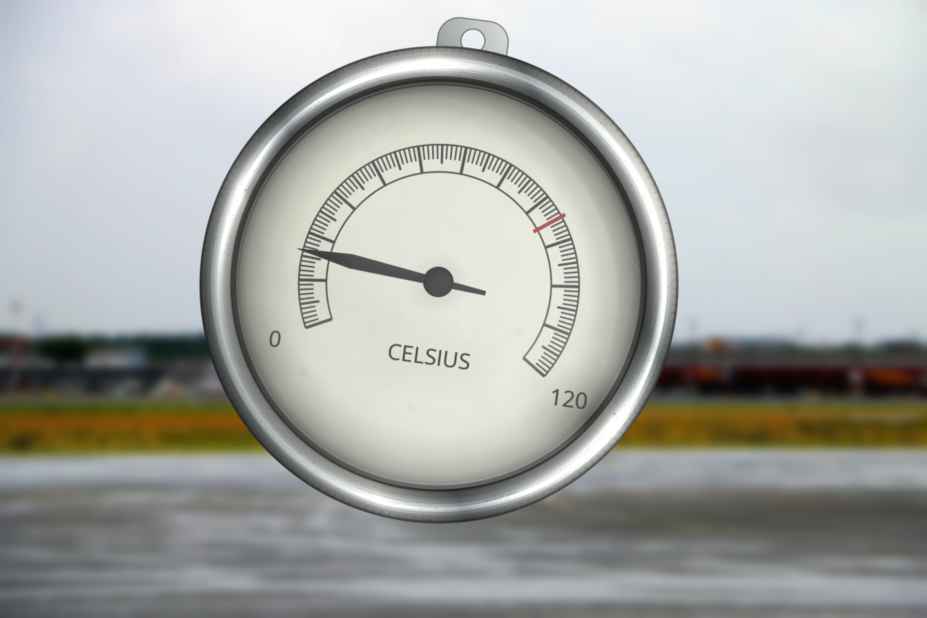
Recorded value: 16; °C
